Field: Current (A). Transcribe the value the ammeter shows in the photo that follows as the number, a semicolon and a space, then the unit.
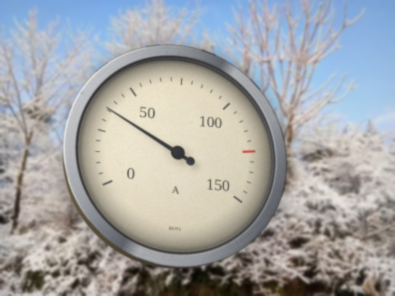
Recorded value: 35; A
